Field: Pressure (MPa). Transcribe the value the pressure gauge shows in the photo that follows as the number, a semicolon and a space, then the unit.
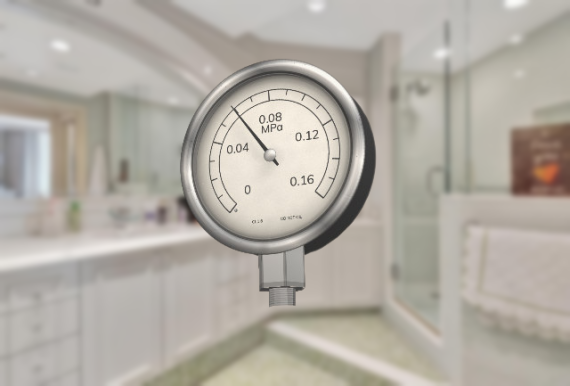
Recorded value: 0.06; MPa
